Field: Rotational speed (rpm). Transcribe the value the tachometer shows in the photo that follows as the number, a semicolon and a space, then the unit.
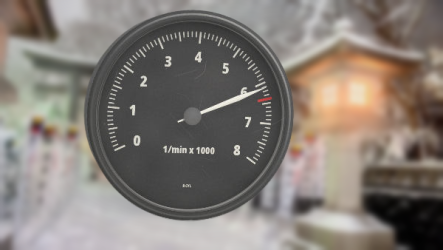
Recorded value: 6100; rpm
